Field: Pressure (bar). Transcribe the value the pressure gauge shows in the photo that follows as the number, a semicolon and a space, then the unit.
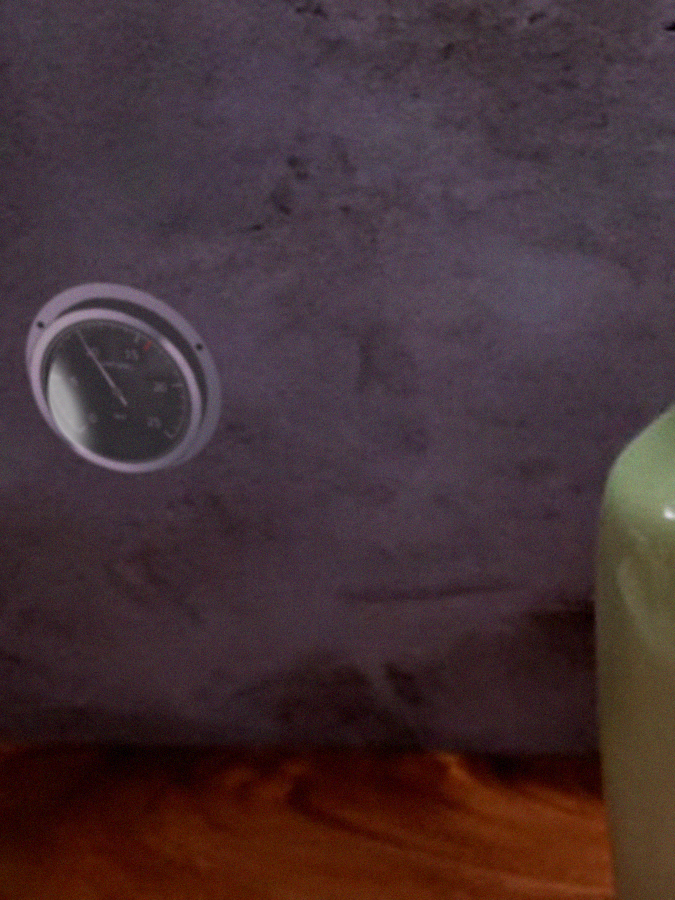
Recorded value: 10; bar
